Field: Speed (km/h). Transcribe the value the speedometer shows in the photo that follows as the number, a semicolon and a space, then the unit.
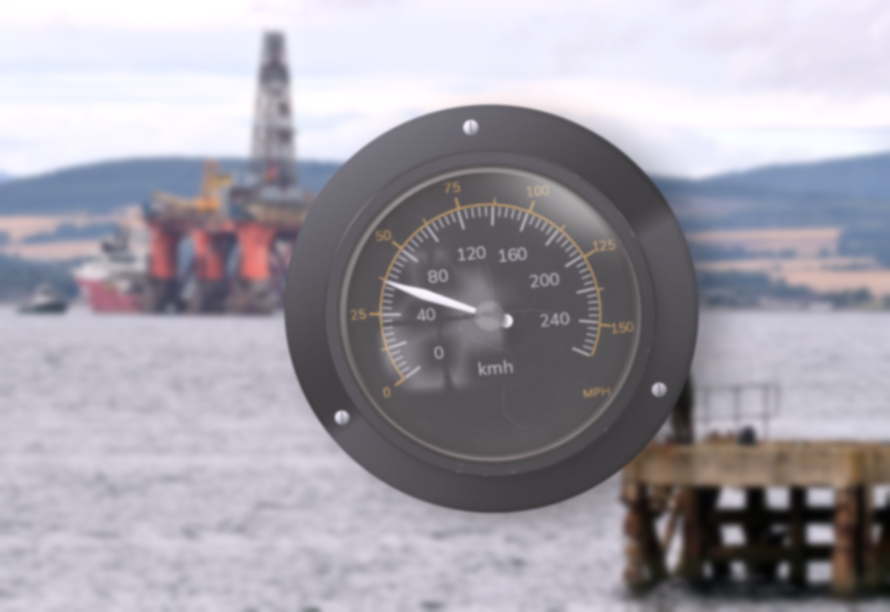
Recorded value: 60; km/h
